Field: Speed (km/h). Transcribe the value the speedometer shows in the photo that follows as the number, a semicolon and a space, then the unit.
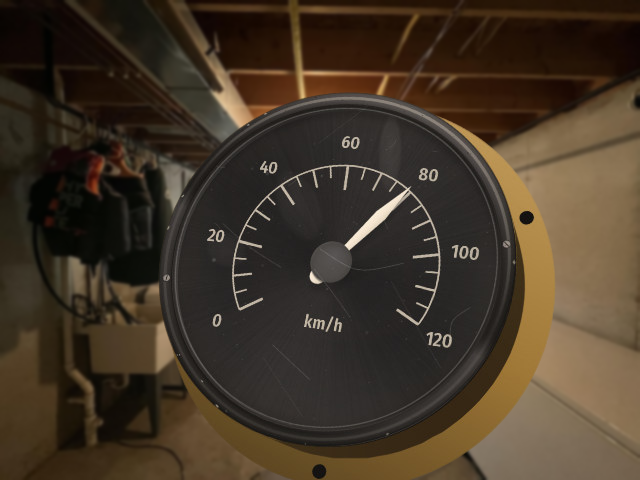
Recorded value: 80; km/h
